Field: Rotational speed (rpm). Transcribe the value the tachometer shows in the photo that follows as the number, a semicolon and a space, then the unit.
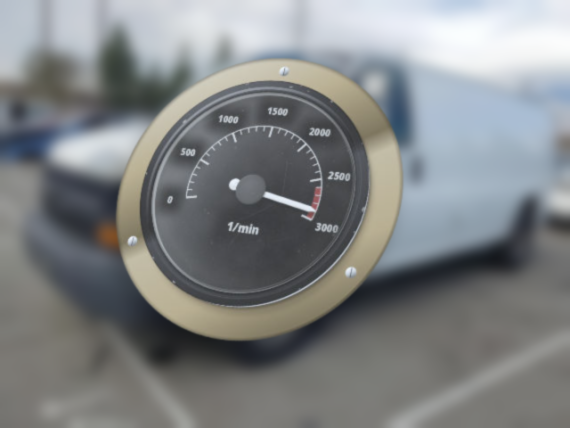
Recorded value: 2900; rpm
